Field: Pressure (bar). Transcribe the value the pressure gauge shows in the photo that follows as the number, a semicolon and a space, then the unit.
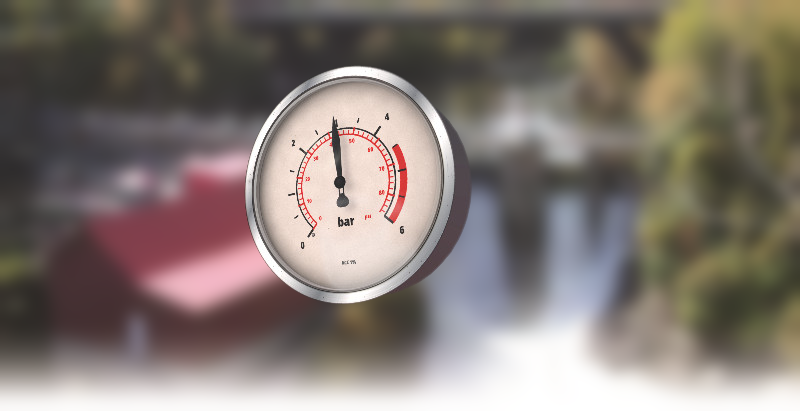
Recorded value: 3; bar
